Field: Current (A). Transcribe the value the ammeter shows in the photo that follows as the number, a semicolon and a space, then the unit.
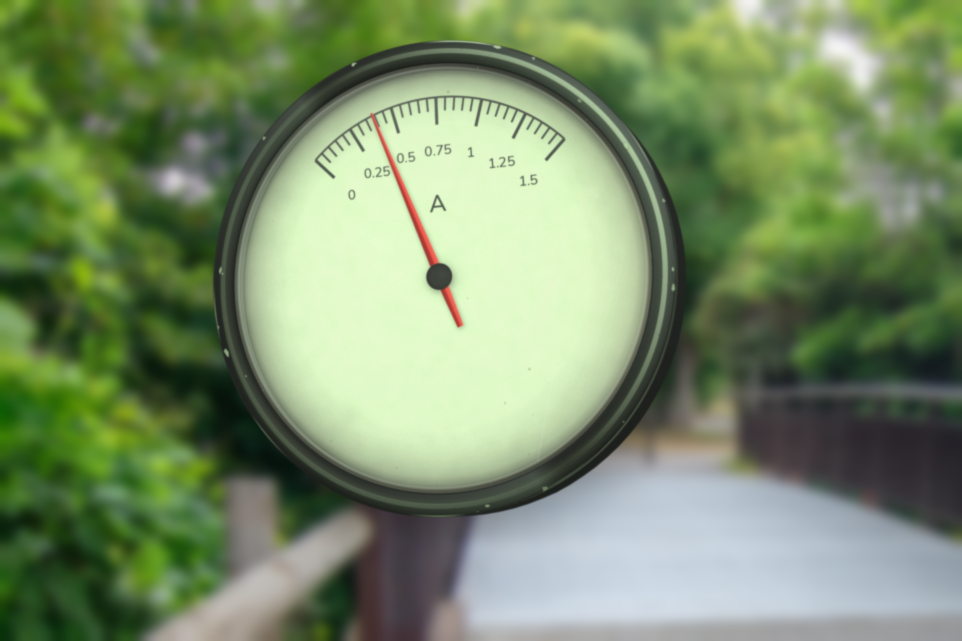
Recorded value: 0.4; A
